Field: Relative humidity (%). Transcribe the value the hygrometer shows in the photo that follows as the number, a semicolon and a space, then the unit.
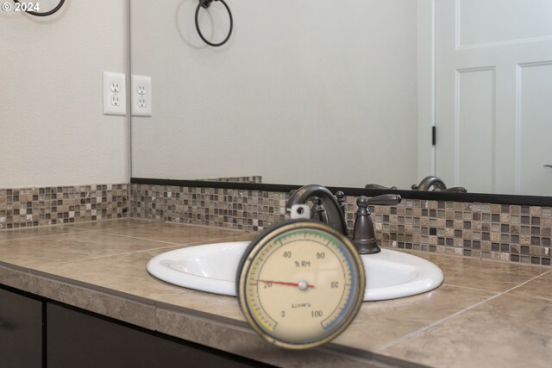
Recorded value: 22; %
